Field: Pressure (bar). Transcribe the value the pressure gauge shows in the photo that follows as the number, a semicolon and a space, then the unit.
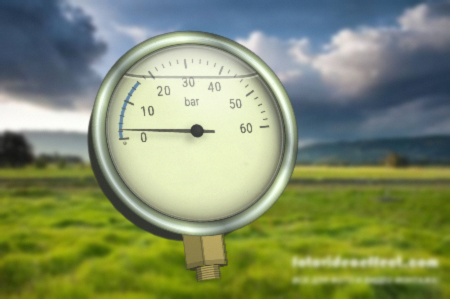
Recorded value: 2; bar
